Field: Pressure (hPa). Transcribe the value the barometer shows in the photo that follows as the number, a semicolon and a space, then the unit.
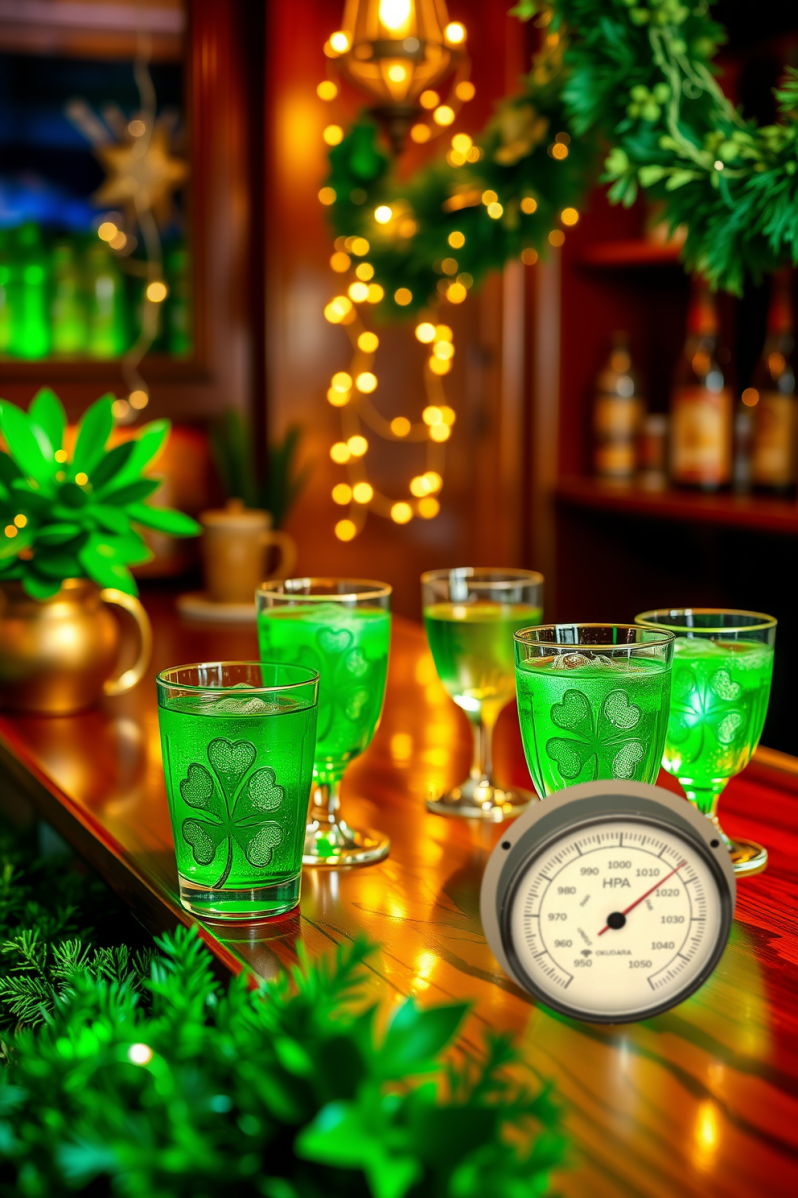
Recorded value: 1015; hPa
